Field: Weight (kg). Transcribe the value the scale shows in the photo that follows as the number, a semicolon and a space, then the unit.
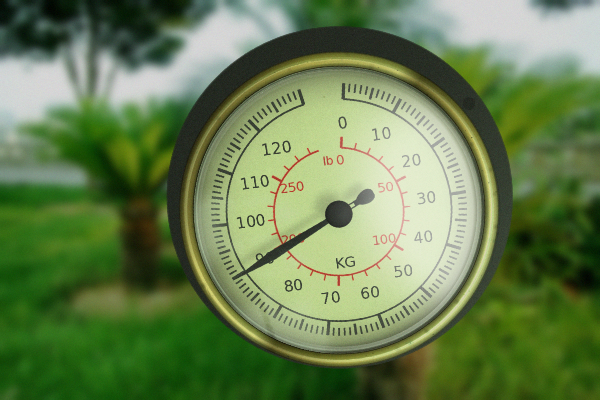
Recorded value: 90; kg
